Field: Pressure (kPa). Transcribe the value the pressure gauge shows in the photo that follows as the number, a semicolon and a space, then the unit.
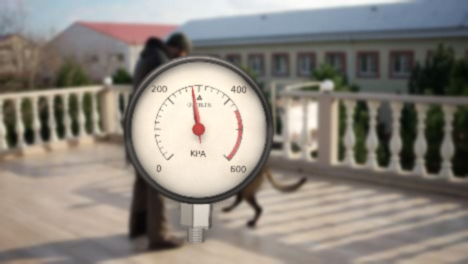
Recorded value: 280; kPa
